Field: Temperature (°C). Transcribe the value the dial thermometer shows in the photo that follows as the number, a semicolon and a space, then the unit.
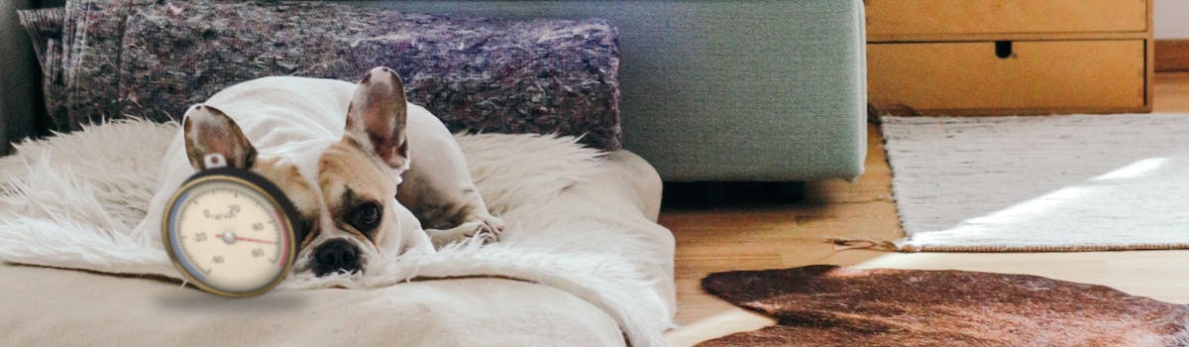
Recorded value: 50; °C
